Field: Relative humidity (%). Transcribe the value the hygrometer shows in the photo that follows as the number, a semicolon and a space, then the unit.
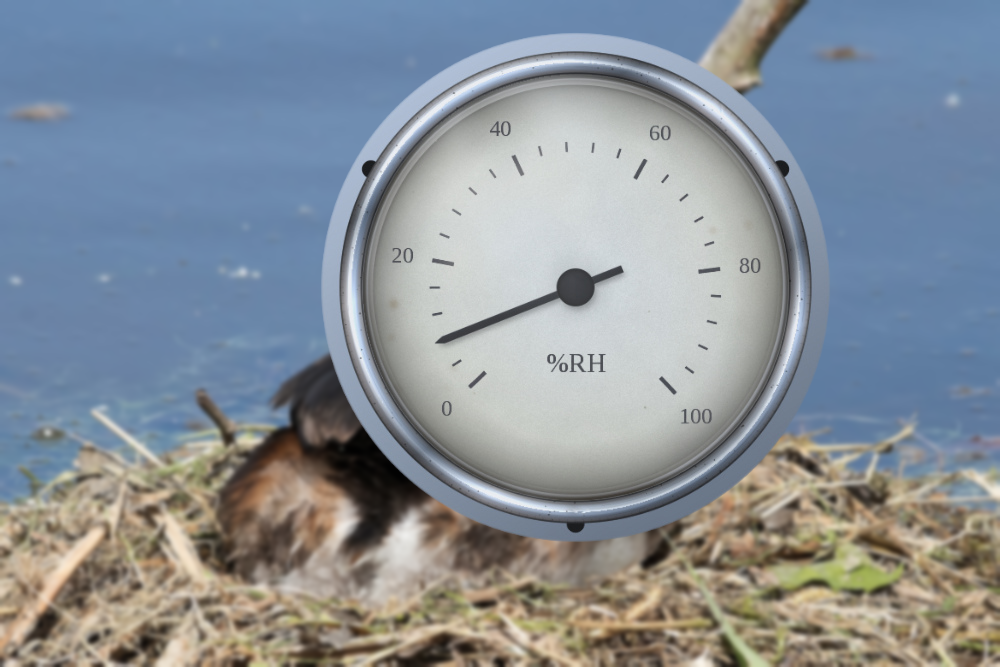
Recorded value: 8; %
